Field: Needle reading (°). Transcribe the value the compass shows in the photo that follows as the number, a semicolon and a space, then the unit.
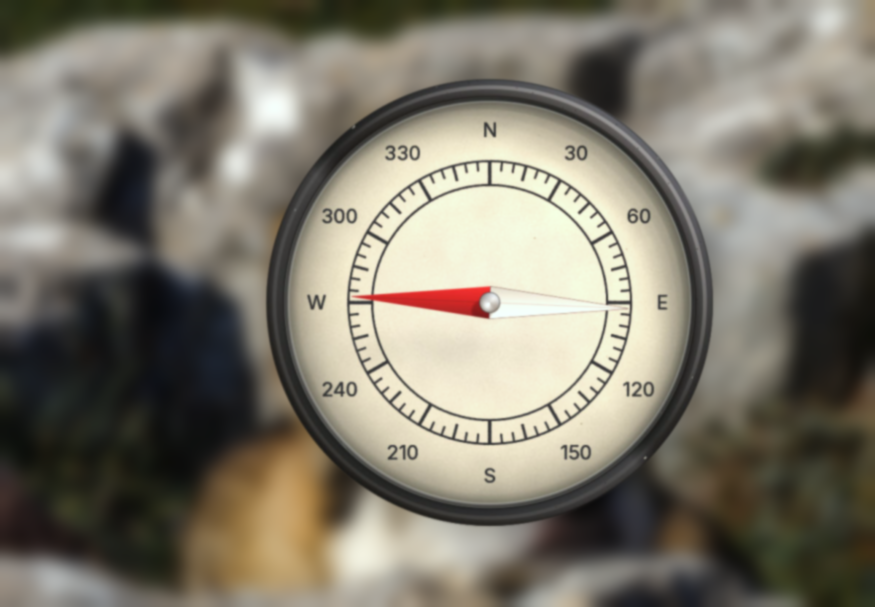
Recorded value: 272.5; °
